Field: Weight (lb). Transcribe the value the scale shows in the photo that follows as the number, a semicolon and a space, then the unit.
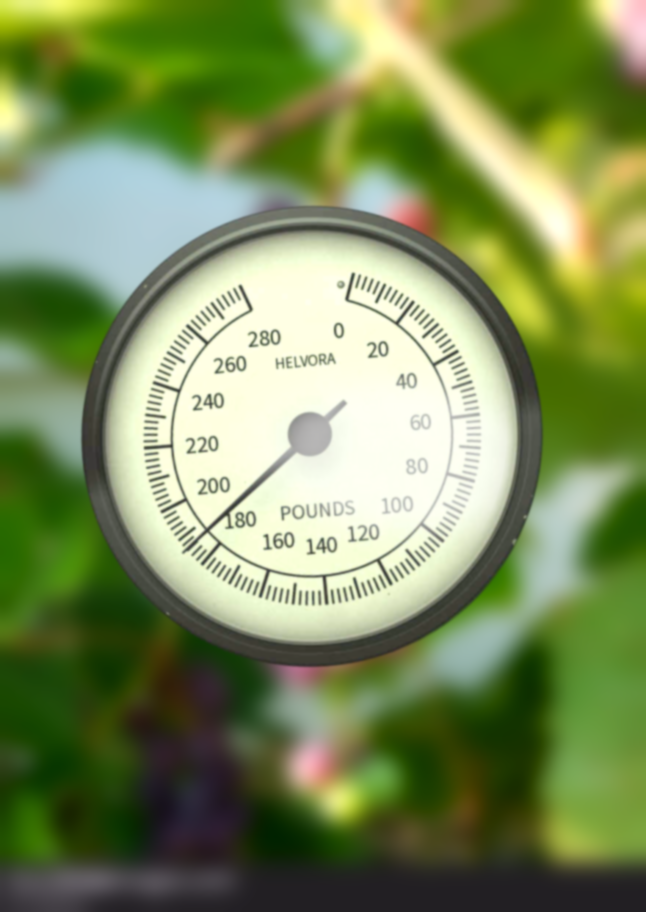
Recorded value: 186; lb
